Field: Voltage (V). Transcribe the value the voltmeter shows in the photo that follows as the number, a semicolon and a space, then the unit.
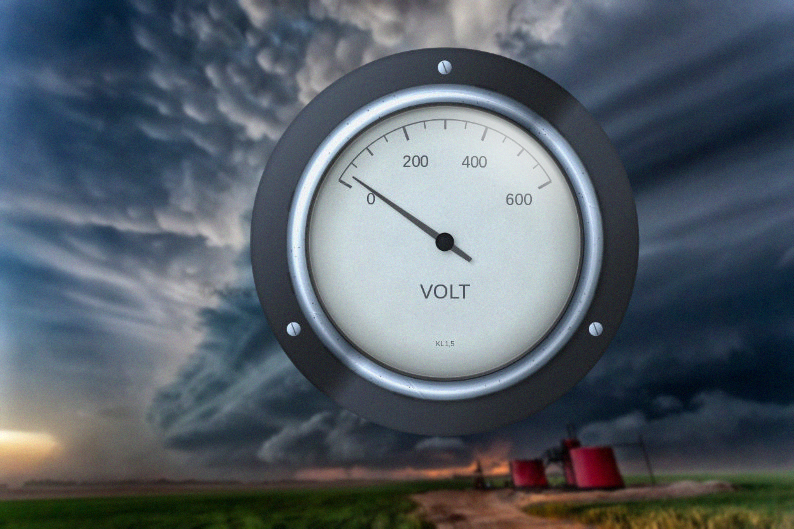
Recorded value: 25; V
